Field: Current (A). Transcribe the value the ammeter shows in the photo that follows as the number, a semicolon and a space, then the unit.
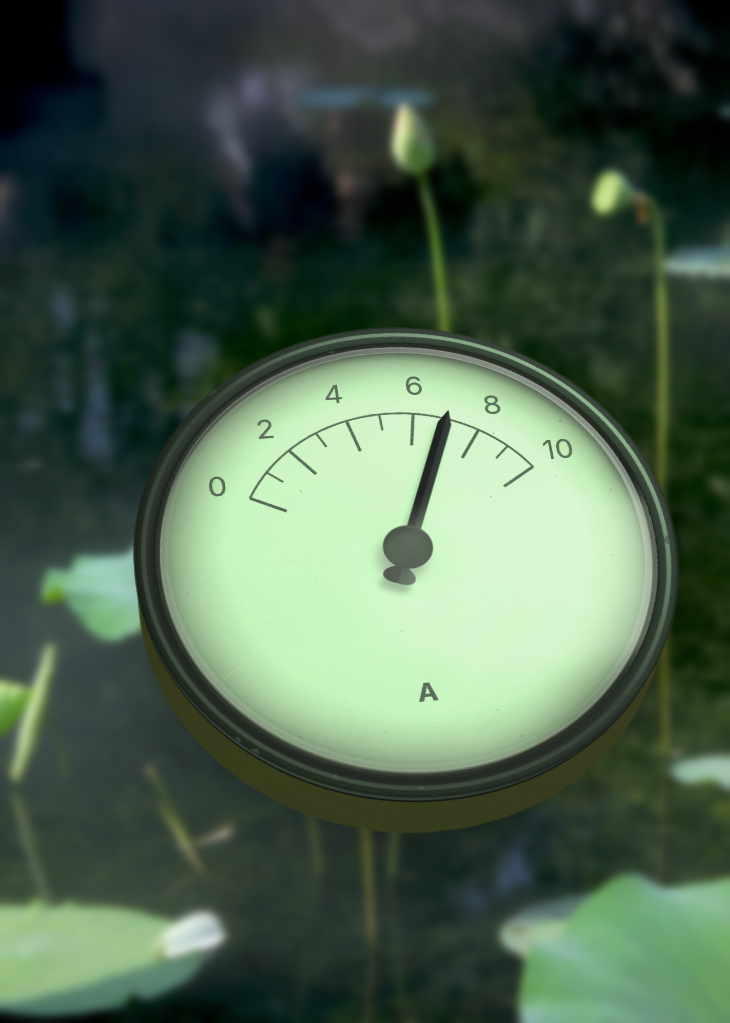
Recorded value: 7; A
